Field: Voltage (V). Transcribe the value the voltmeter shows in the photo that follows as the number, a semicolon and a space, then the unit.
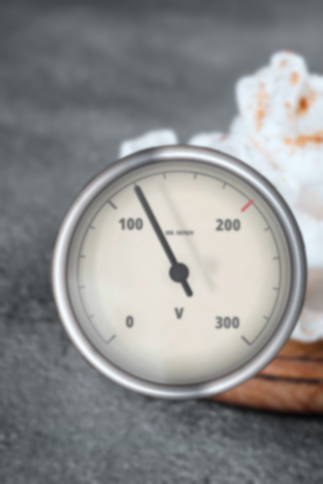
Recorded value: 120; V
